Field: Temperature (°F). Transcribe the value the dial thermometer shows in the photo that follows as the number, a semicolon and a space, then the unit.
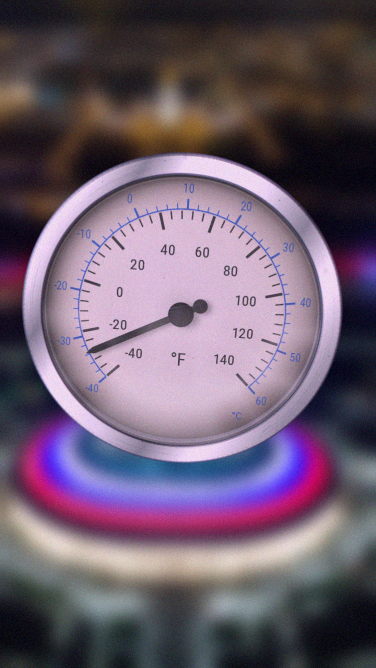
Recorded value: -28; °F
